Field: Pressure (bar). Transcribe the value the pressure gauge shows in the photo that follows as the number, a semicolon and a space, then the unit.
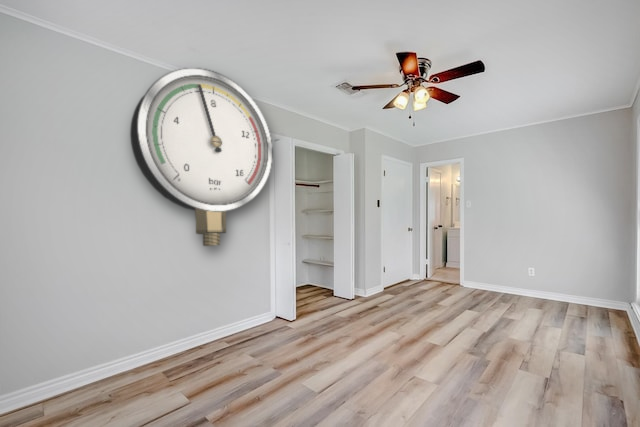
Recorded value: 7; bar
